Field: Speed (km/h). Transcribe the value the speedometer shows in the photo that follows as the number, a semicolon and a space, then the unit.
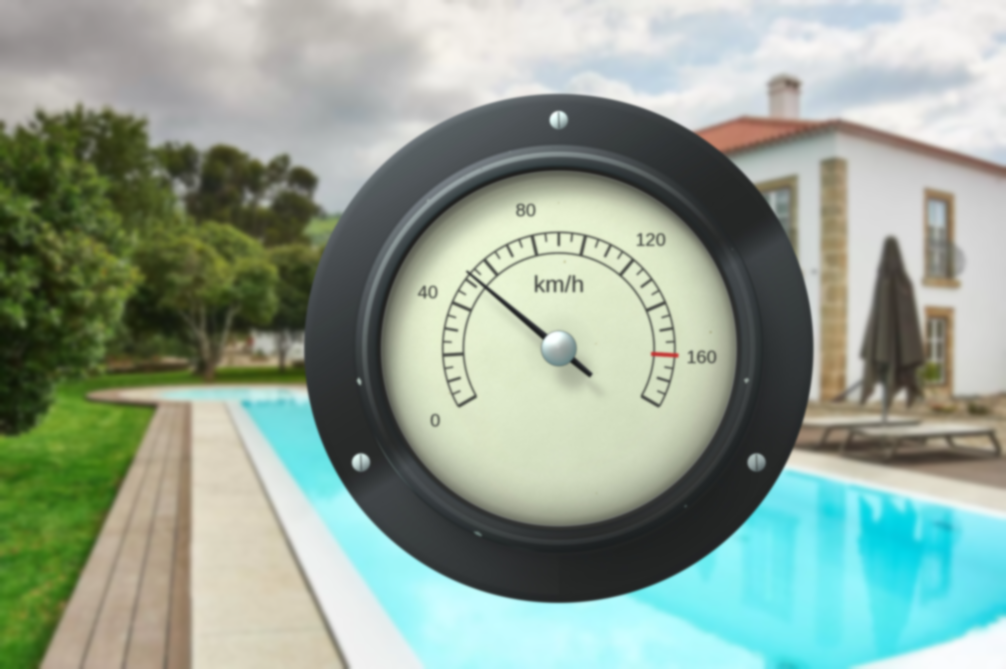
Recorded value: 52.5; km/h
